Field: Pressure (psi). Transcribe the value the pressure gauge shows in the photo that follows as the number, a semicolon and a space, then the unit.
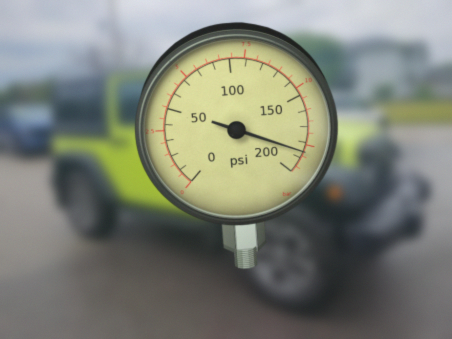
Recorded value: 185; psi
